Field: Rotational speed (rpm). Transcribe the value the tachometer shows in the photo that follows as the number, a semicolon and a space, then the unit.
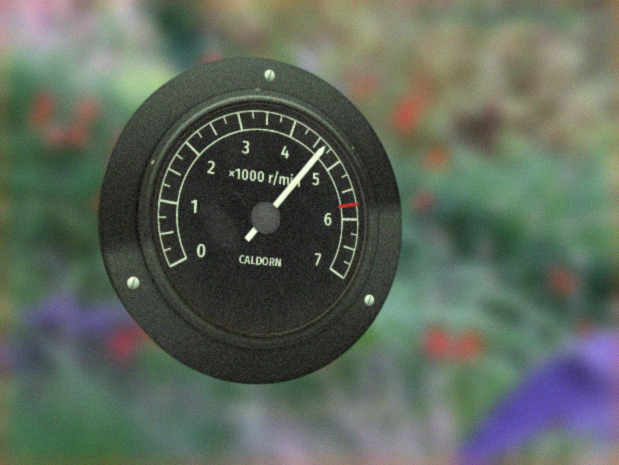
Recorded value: 4625; rpm
